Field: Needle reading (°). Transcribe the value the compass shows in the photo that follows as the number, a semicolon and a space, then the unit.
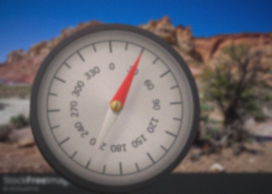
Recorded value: 30; °
